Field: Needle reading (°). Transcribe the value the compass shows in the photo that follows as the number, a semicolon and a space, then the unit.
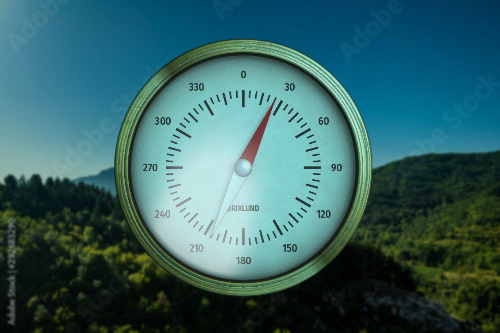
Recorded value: 25; °
